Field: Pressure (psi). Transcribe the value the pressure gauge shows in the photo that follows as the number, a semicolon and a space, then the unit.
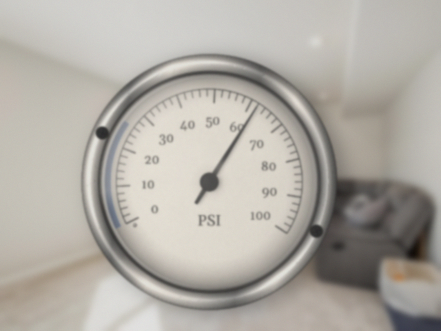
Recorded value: 62; psi
